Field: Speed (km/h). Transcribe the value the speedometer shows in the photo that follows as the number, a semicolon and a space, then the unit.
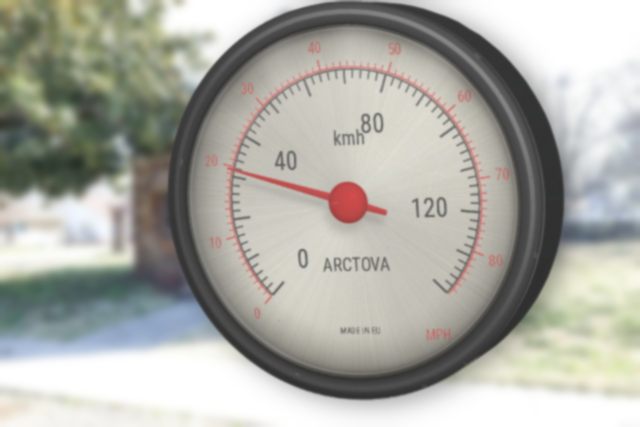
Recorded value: 32; km/h
